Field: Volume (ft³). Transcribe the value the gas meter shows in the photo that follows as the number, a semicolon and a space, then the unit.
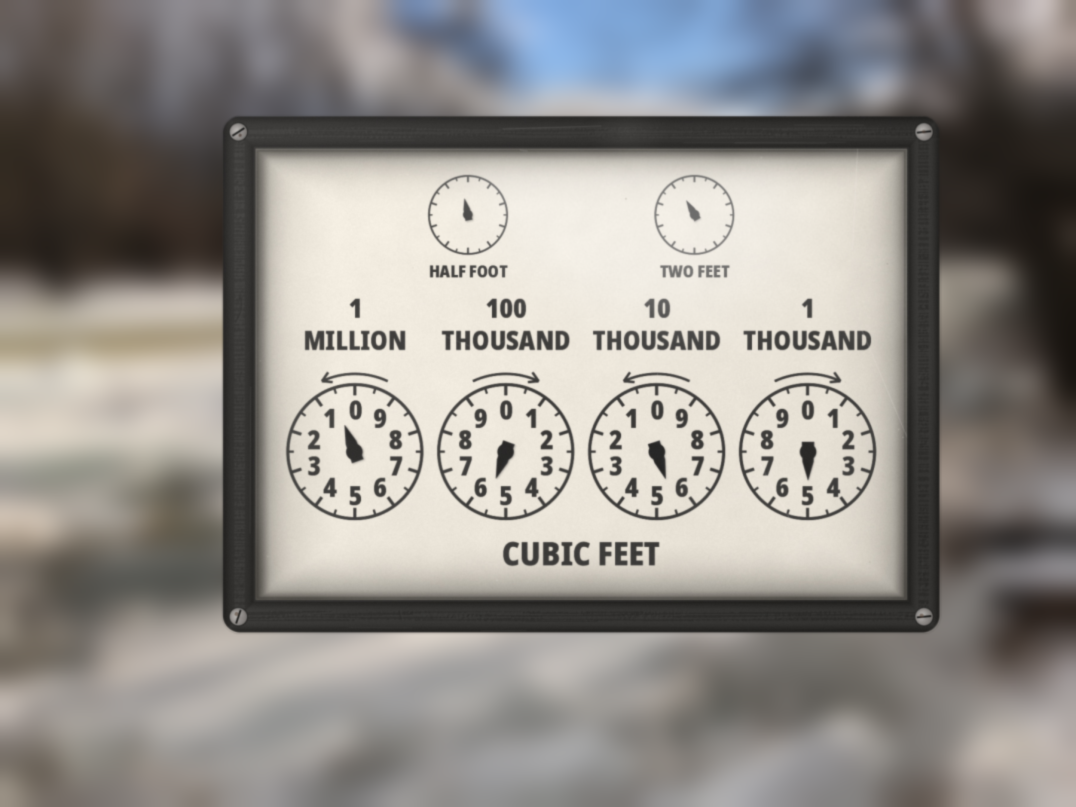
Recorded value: 55500; ft³
